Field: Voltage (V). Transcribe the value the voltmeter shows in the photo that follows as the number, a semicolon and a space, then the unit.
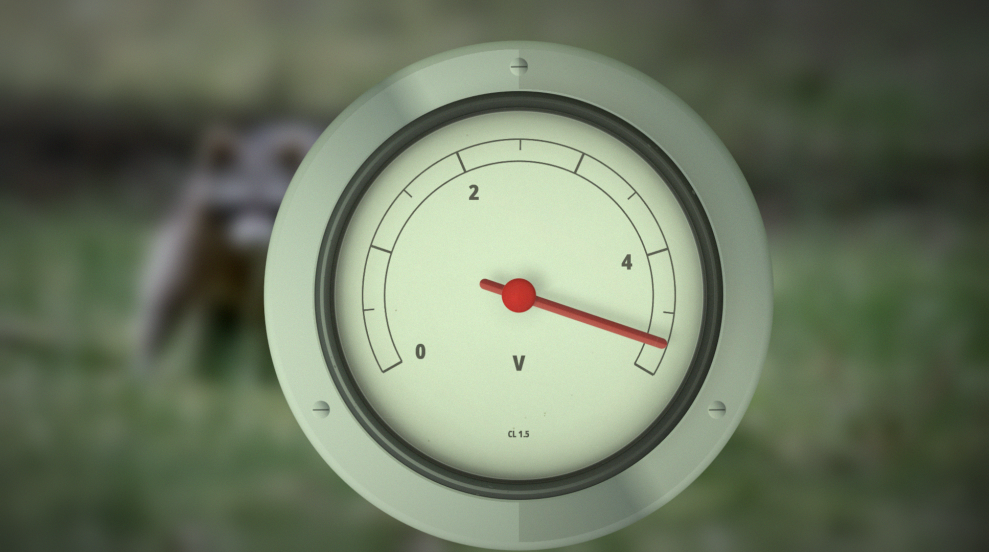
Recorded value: 4.75; V
